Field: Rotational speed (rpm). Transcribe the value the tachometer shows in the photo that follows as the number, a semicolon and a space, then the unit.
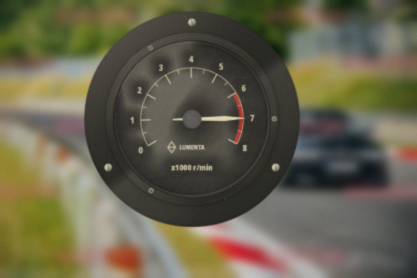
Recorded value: 7000; rpm
